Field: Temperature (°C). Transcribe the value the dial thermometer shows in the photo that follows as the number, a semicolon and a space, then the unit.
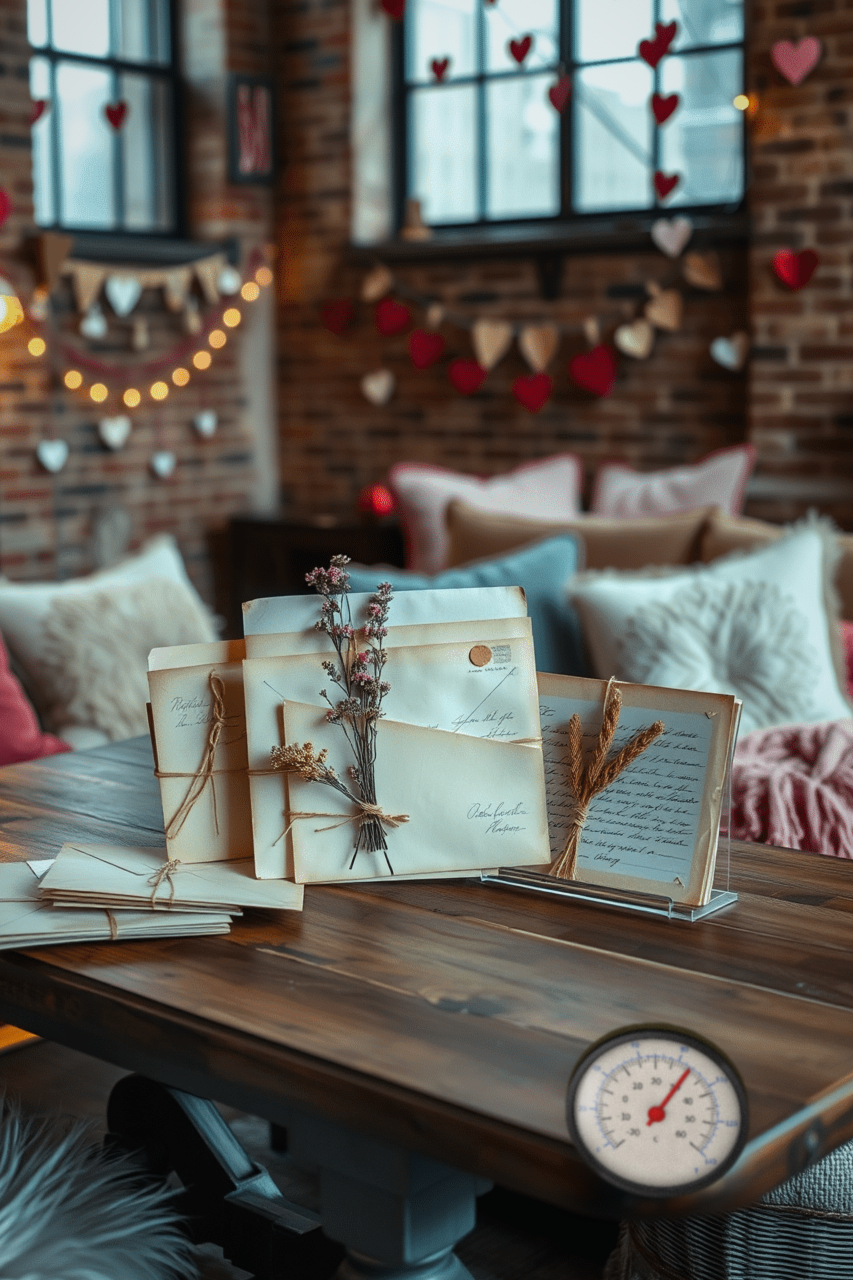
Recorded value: 30; °C
